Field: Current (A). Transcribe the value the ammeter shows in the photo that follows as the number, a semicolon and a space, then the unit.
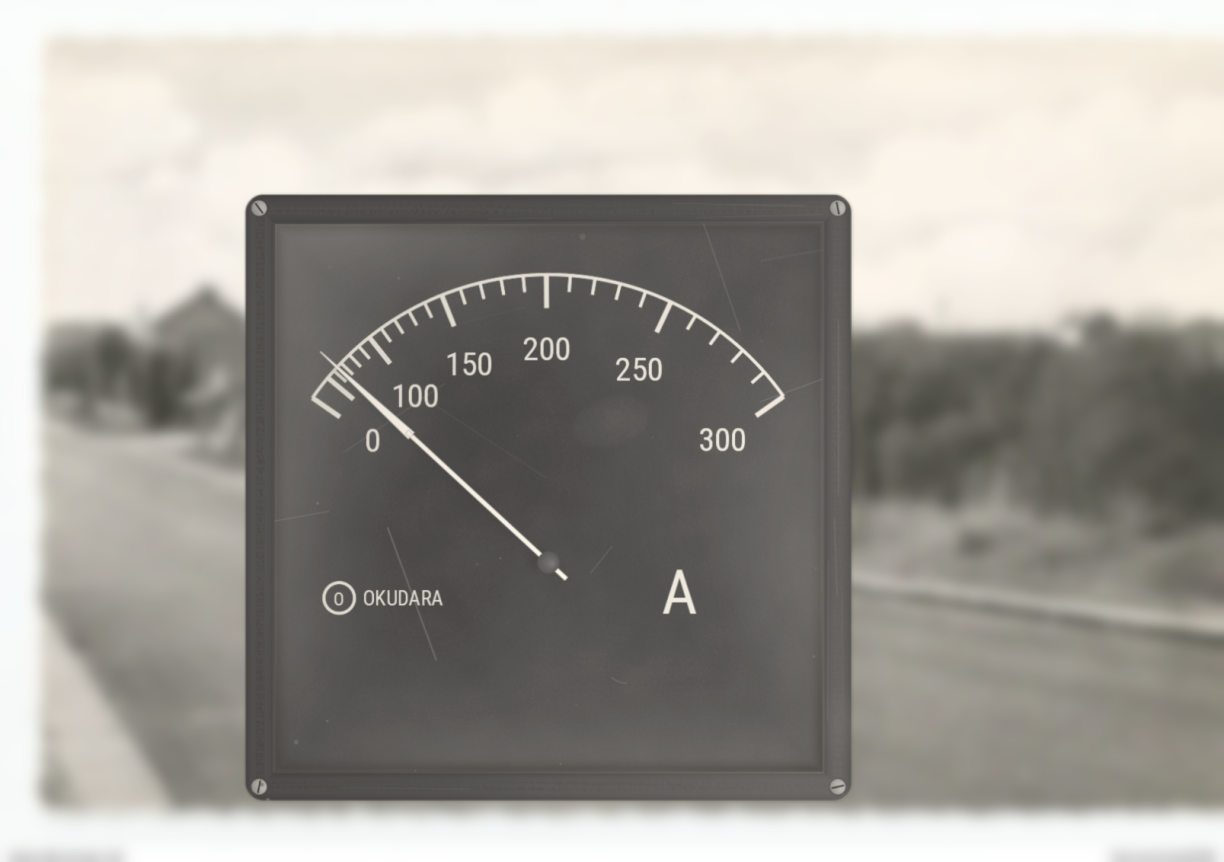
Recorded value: 65; A
